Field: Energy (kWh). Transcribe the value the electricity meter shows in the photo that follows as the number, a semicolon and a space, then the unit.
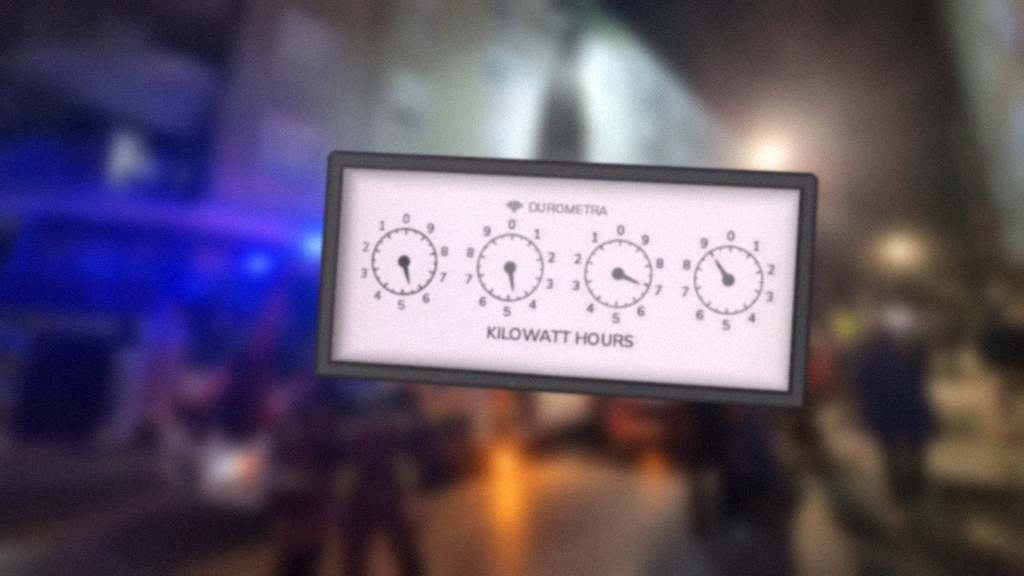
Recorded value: 5469; kWh
